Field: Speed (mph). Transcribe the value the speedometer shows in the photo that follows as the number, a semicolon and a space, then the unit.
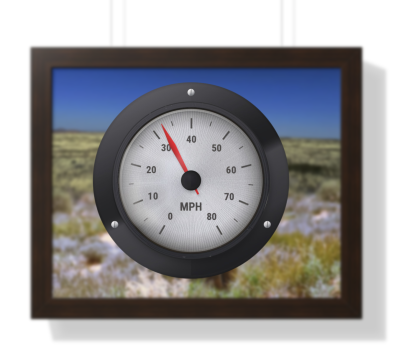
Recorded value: 32.5; mph
